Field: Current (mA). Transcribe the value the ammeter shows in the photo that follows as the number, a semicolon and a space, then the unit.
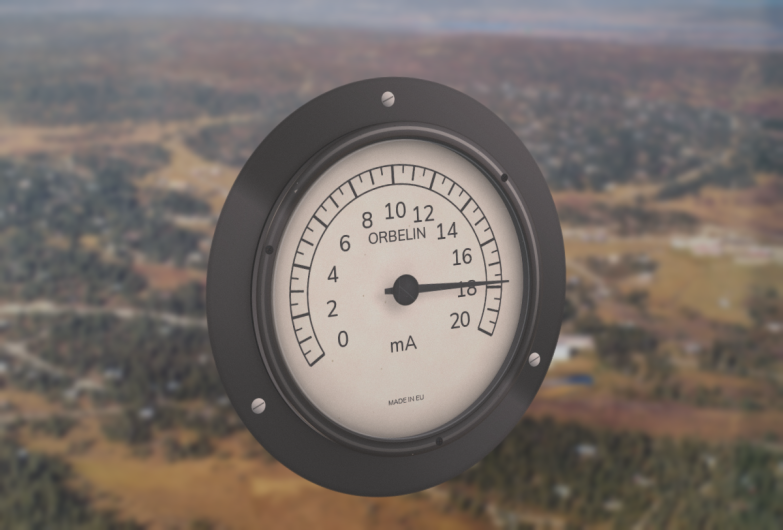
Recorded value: 17.75; mA
